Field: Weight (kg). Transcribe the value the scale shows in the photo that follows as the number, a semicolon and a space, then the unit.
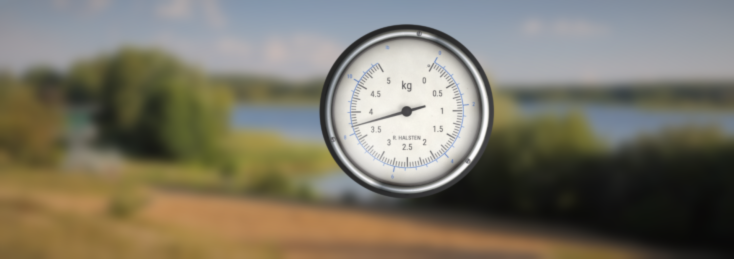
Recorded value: 3.75; kg
